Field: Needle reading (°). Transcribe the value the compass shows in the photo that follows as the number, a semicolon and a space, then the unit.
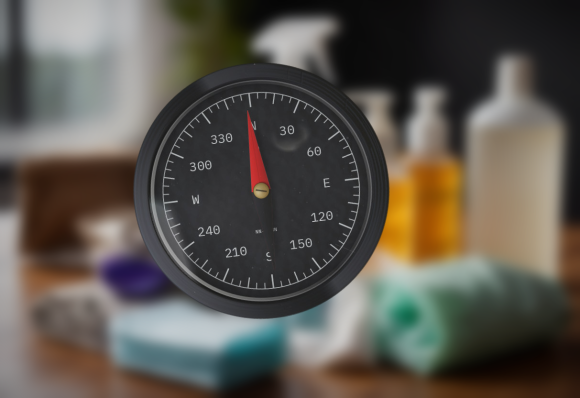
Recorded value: 357.5; °
